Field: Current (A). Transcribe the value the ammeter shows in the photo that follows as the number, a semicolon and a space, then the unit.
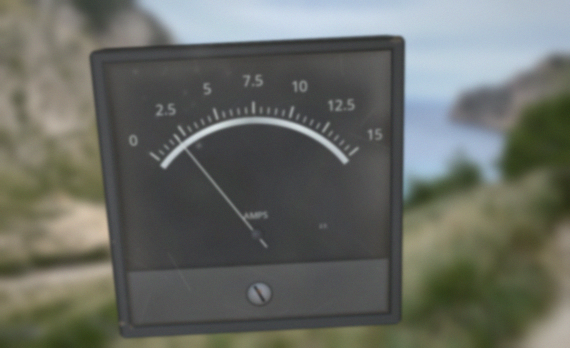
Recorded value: 2; A
